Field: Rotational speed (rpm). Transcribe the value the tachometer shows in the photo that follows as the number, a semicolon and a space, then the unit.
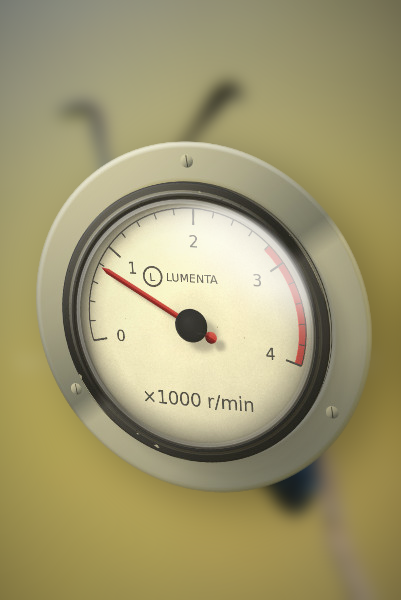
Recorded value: 800; rpm
